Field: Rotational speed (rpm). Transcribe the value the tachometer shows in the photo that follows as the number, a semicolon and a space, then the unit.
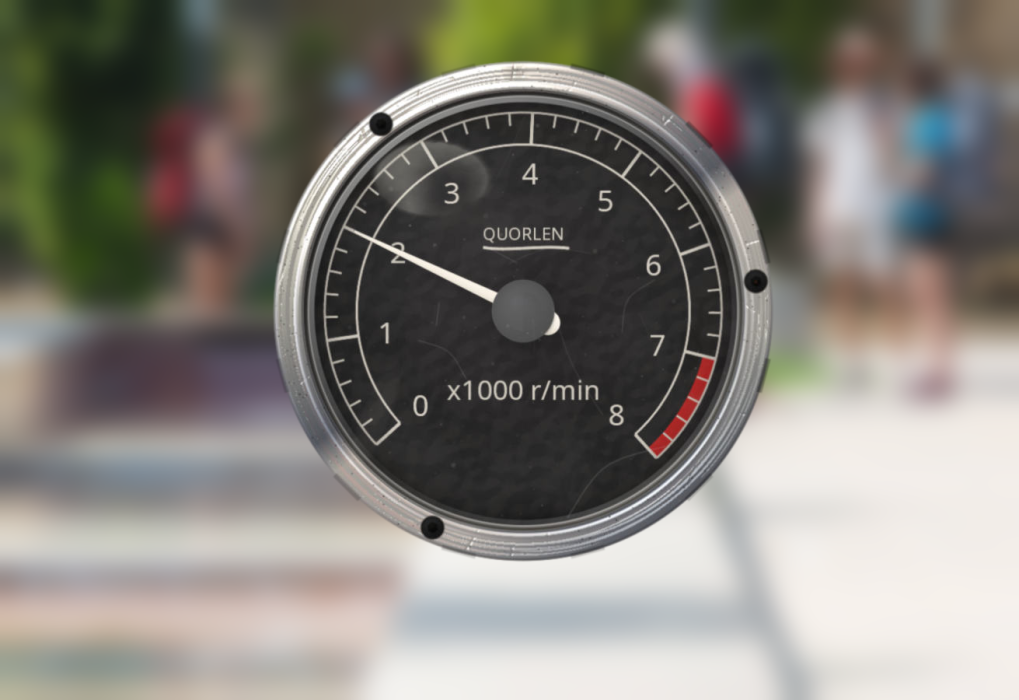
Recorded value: 2000; rpm
